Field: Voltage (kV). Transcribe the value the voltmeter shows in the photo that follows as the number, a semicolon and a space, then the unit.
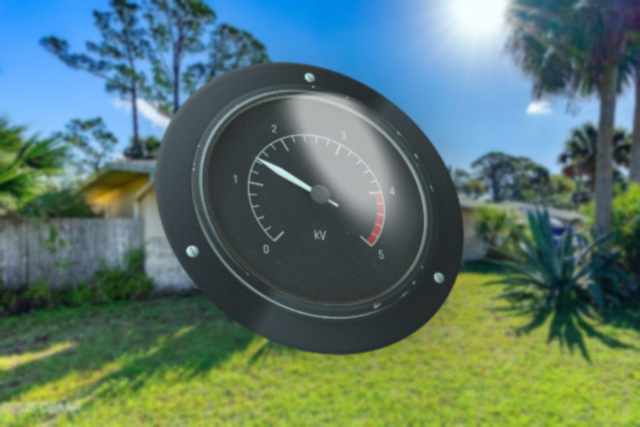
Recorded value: 1.4; kV
